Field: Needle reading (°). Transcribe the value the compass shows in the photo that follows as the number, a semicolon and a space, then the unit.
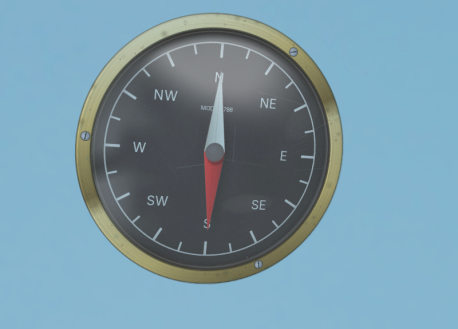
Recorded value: 180; °
